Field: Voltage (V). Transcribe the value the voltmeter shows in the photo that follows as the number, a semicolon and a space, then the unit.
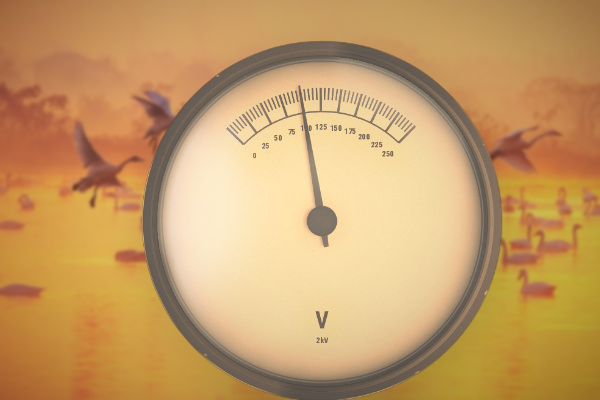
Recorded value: 100; V
